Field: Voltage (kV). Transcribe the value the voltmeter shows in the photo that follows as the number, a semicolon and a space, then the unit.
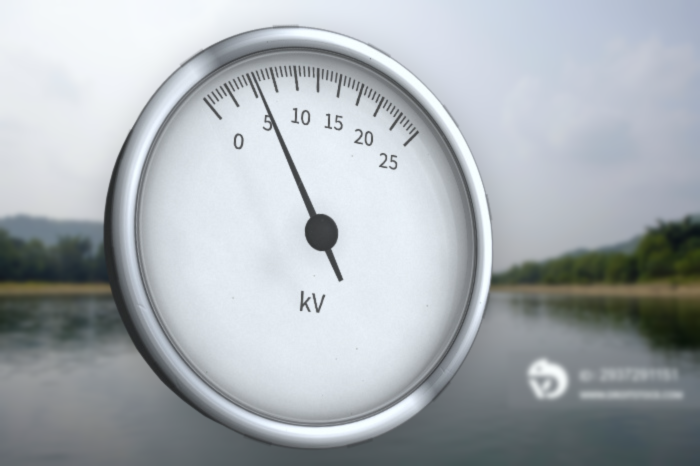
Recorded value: 5; kV
